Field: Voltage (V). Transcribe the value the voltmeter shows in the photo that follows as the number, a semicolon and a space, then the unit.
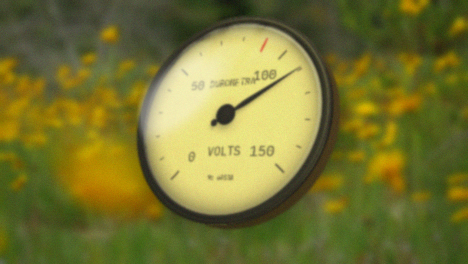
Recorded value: 110; V
